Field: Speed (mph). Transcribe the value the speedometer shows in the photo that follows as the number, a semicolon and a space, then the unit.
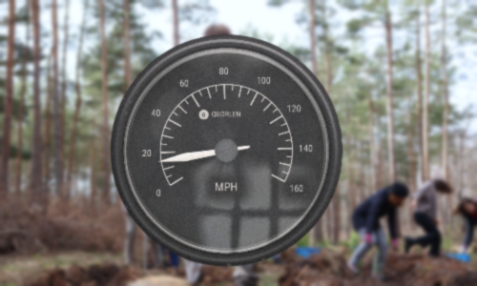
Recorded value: 15; mph
